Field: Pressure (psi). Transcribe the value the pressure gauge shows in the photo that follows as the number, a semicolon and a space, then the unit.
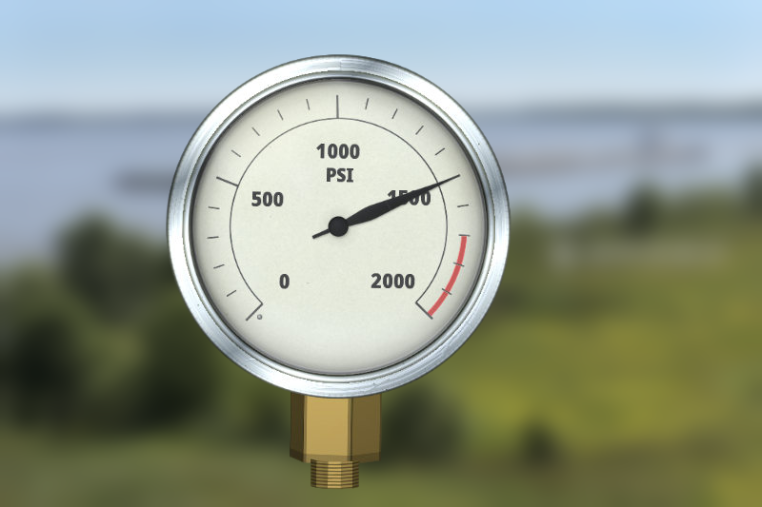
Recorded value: 1500; psi
